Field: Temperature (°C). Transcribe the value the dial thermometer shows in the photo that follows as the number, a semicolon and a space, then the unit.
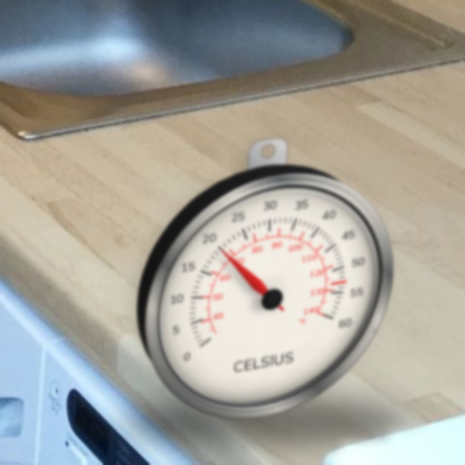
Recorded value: 20; °C
